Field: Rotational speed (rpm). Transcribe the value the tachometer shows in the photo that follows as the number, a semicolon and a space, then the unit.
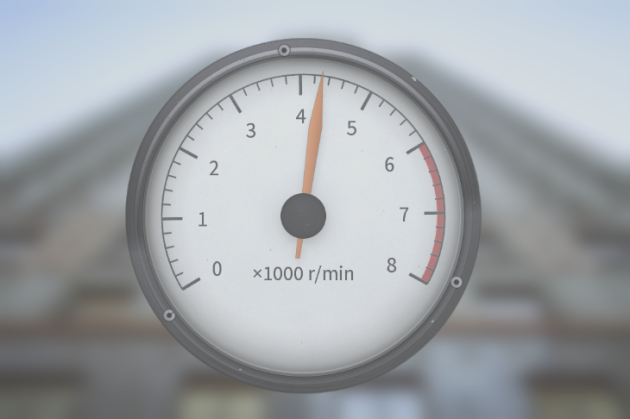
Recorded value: 4300; rpm
